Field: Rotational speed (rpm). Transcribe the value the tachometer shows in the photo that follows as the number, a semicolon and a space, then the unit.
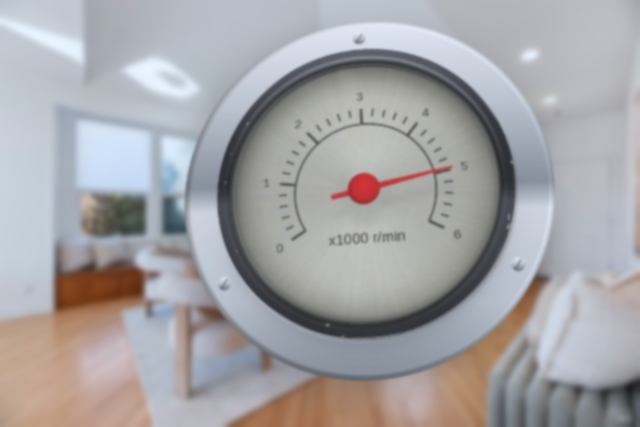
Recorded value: 5000; rpm
